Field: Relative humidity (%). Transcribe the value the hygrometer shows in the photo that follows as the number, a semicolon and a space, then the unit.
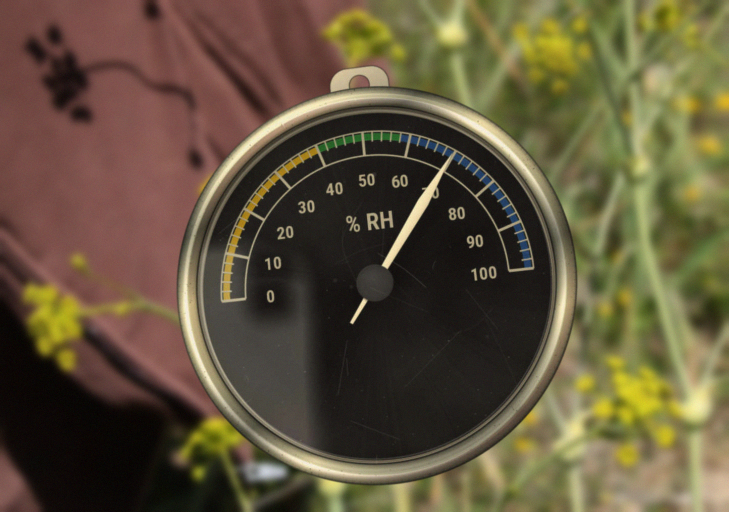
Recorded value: 70; %
